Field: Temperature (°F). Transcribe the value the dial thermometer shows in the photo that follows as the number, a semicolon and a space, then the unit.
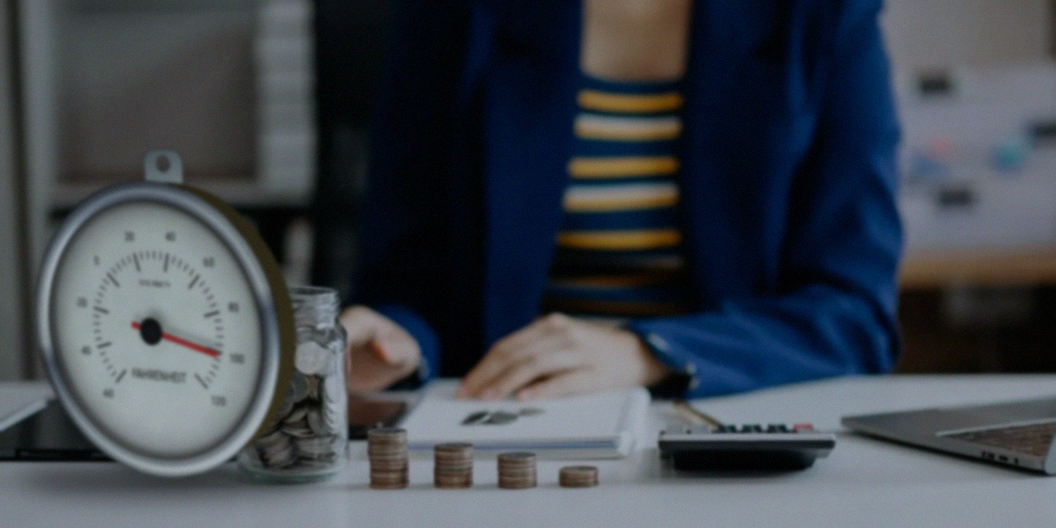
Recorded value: 100; °F
